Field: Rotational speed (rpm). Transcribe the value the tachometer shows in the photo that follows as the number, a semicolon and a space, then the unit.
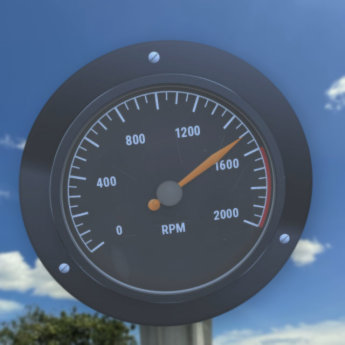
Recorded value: 1500; rpm
